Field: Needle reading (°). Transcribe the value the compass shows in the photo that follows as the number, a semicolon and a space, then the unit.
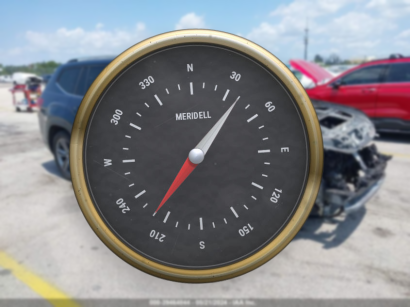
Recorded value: 220; °
